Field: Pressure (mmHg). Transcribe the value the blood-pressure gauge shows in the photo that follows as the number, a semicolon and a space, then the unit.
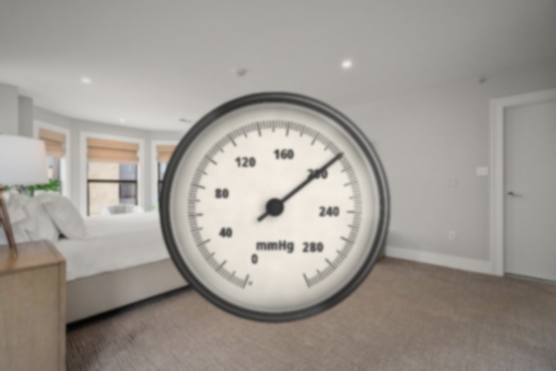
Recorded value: 200; mmHg
